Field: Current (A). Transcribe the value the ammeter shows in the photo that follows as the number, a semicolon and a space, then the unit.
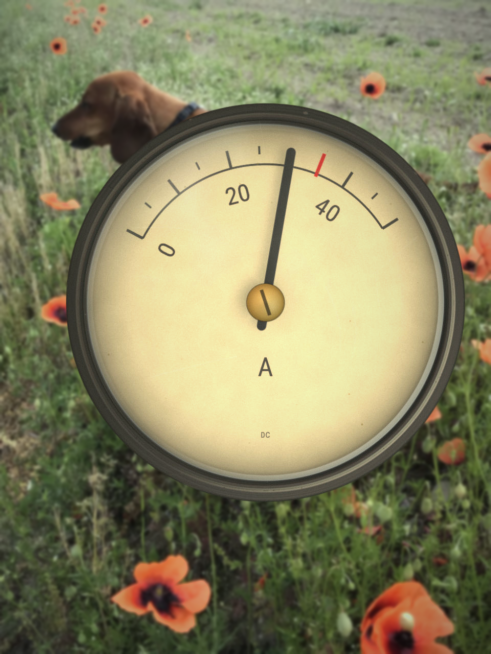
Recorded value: 30; A
